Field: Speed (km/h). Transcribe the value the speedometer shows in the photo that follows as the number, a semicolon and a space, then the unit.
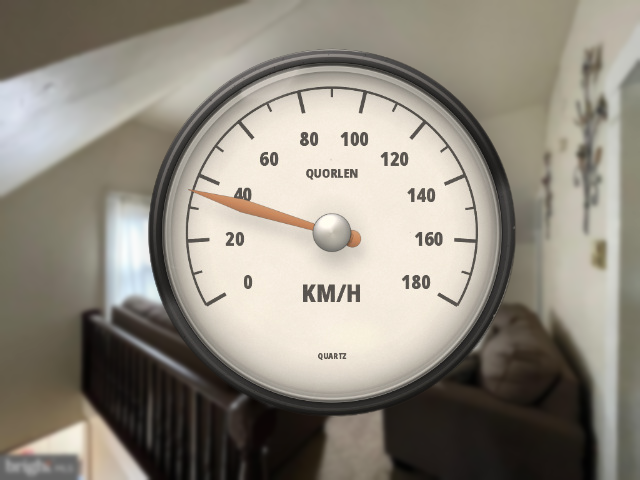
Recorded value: 35; km/h
